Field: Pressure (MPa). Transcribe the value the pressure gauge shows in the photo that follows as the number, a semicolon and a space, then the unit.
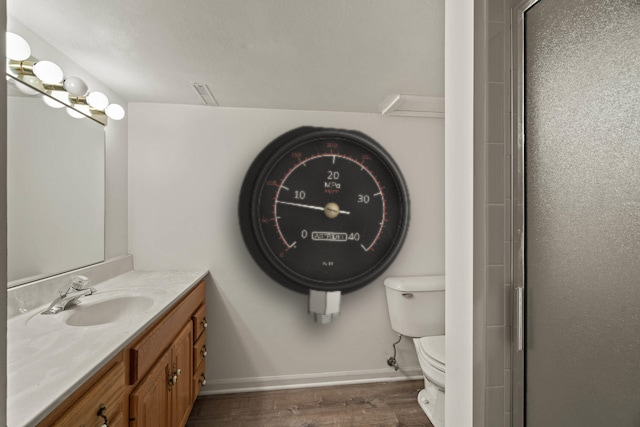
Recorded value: 7.5; MPa
